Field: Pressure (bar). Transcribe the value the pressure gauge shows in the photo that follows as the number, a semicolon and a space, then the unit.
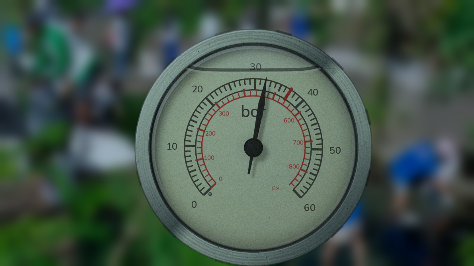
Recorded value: 32; bar
